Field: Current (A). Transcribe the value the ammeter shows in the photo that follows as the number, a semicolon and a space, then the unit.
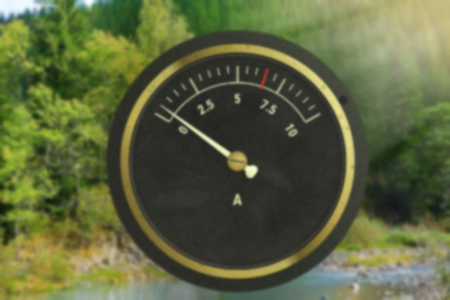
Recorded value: 0.5; A
